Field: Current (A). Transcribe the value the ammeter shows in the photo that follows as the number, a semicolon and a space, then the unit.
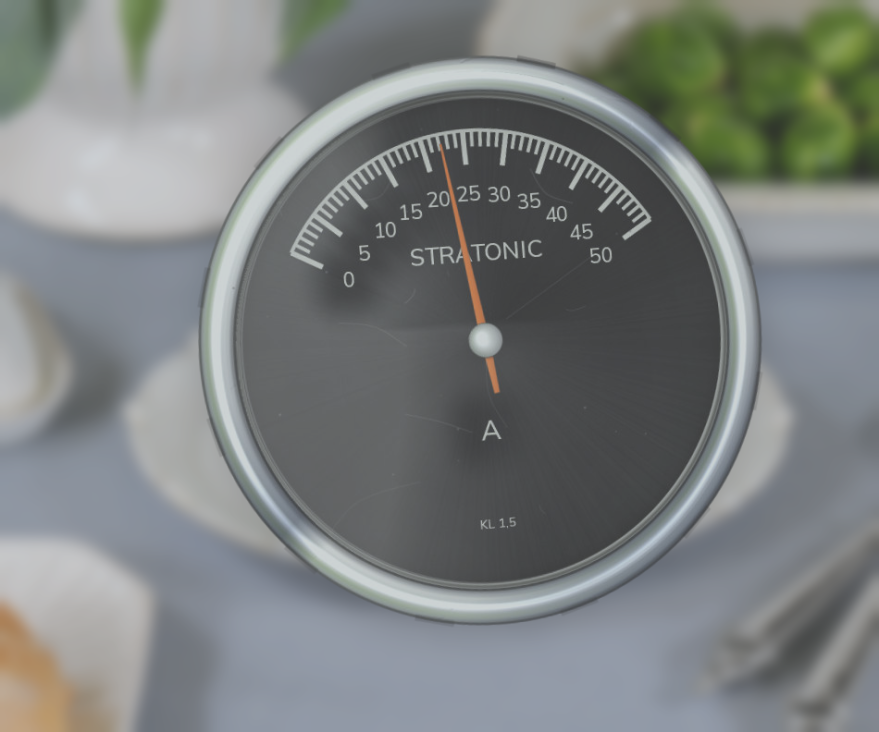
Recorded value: 22; A
